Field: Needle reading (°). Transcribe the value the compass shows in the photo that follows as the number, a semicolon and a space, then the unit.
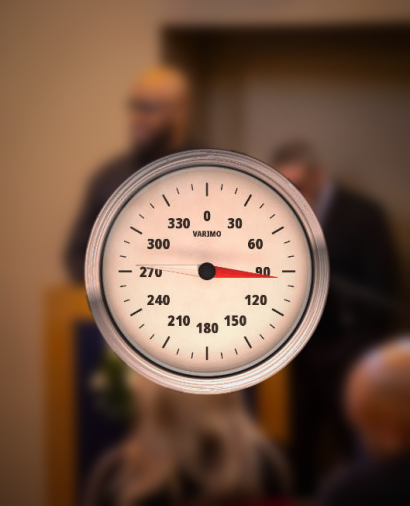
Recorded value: 95; °
